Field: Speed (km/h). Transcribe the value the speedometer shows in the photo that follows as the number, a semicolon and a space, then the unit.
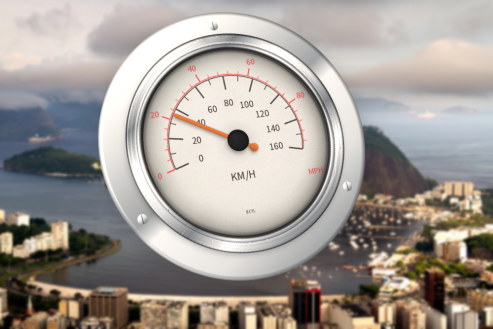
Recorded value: 35; km/h
